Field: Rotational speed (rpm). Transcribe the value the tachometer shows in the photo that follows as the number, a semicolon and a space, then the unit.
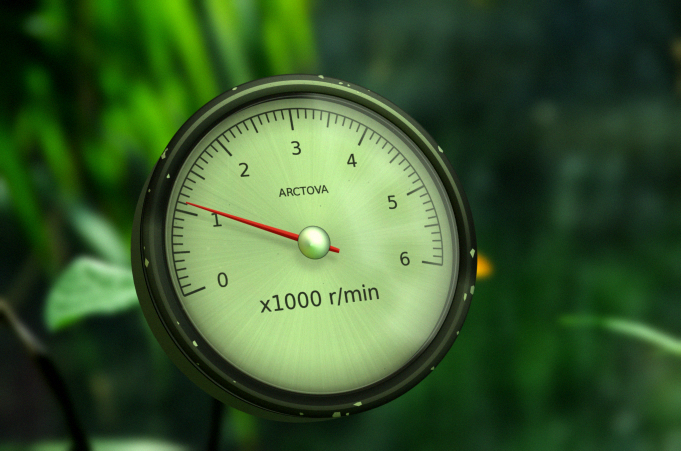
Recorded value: 1100; rpm
